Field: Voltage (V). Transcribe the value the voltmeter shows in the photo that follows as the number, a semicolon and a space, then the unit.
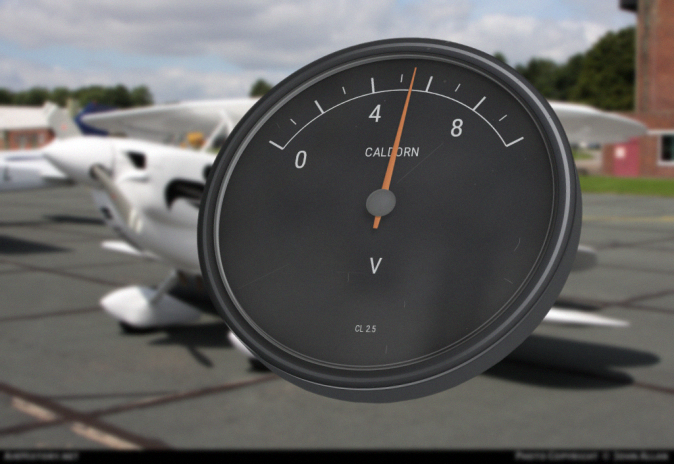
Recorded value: 5.5; V
